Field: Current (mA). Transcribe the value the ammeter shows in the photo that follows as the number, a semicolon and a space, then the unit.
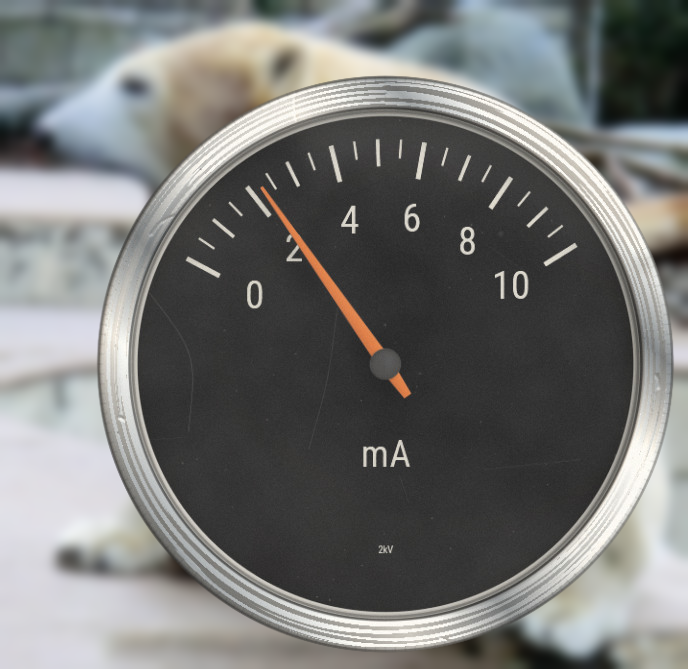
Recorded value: 2.25; mA
